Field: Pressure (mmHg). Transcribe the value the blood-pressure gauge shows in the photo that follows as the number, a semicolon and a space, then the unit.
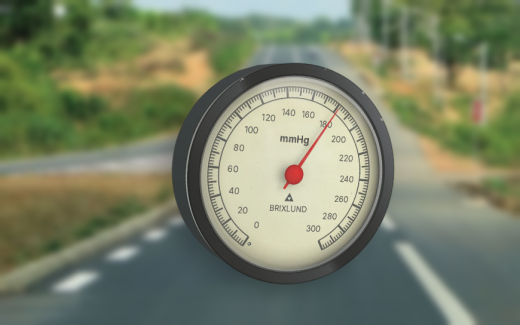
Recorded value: 180; mmHg
